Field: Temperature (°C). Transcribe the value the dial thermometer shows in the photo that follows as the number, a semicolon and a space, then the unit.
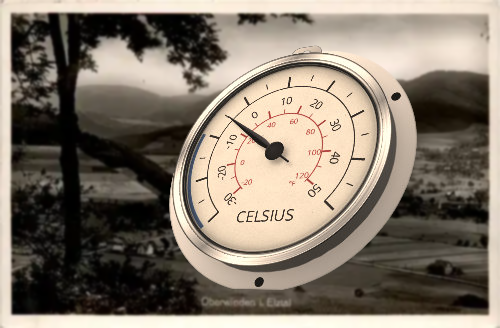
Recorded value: -5; °C
